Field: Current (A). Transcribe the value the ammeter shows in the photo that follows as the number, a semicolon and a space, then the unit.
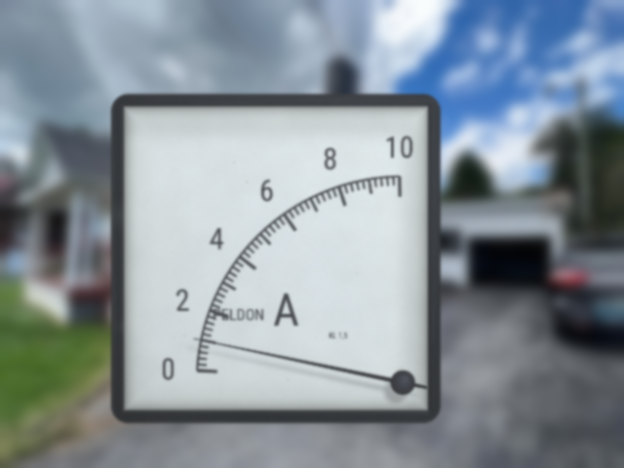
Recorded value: 1; A
